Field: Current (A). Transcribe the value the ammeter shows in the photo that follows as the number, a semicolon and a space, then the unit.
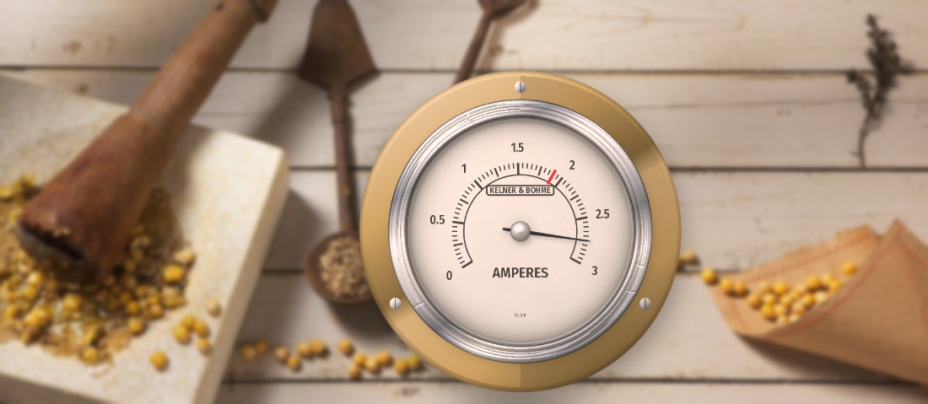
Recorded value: 2.75; A
